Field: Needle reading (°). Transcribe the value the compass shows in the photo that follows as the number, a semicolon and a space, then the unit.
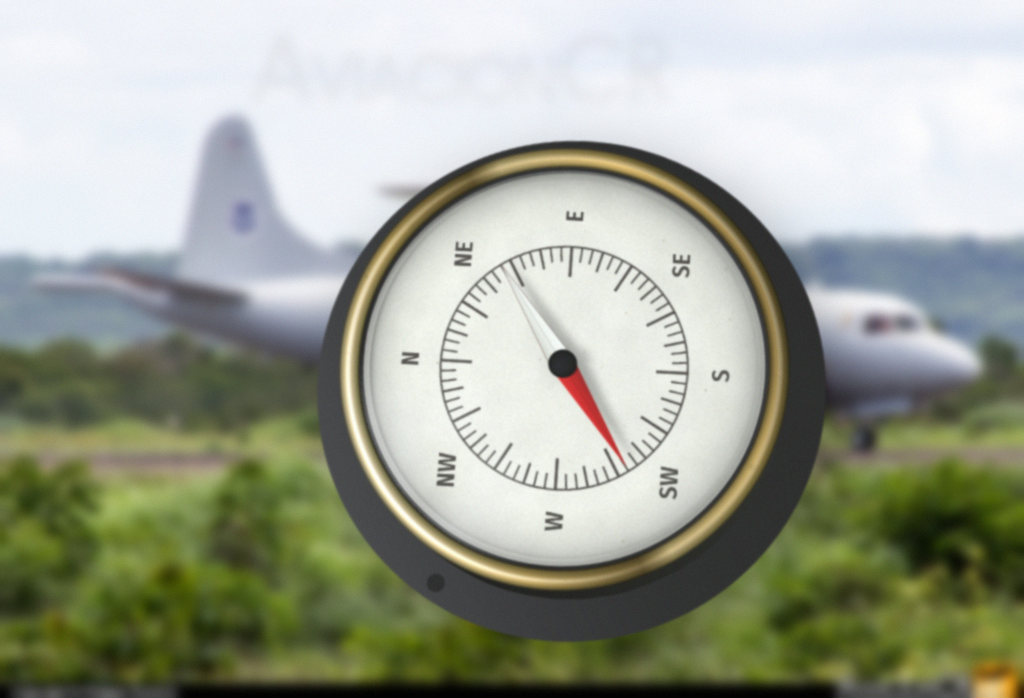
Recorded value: 235; °
